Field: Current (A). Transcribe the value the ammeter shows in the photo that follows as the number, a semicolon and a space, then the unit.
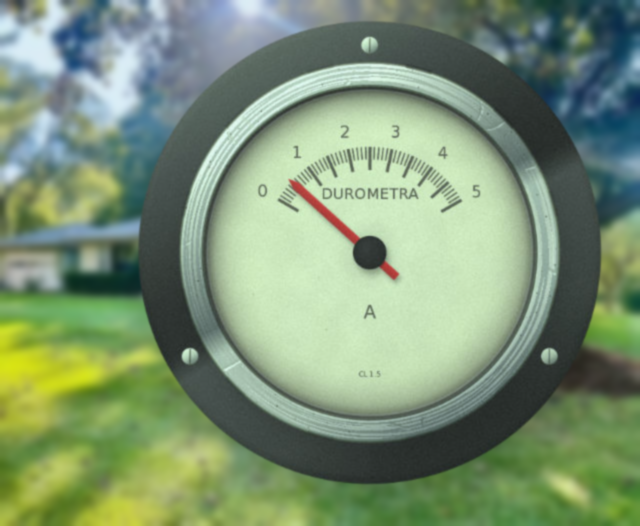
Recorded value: 0.5; A
